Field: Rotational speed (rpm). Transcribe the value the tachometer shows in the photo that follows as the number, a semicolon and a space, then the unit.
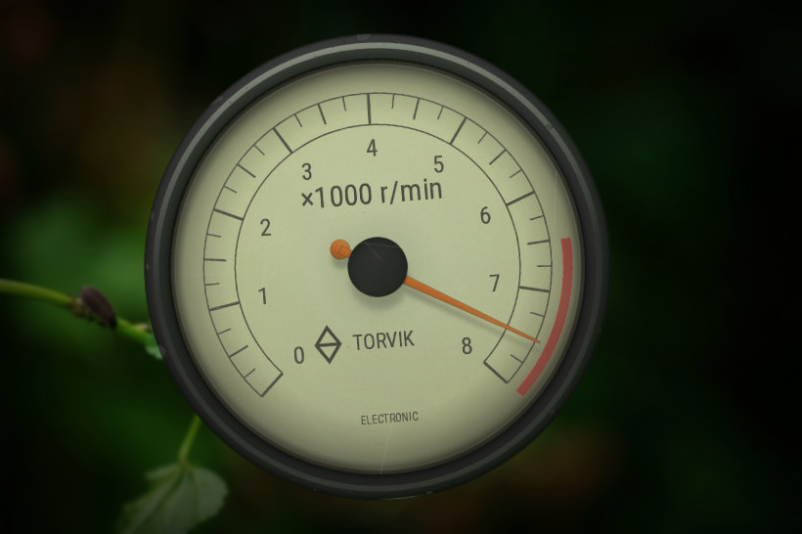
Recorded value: 7500; rpm
